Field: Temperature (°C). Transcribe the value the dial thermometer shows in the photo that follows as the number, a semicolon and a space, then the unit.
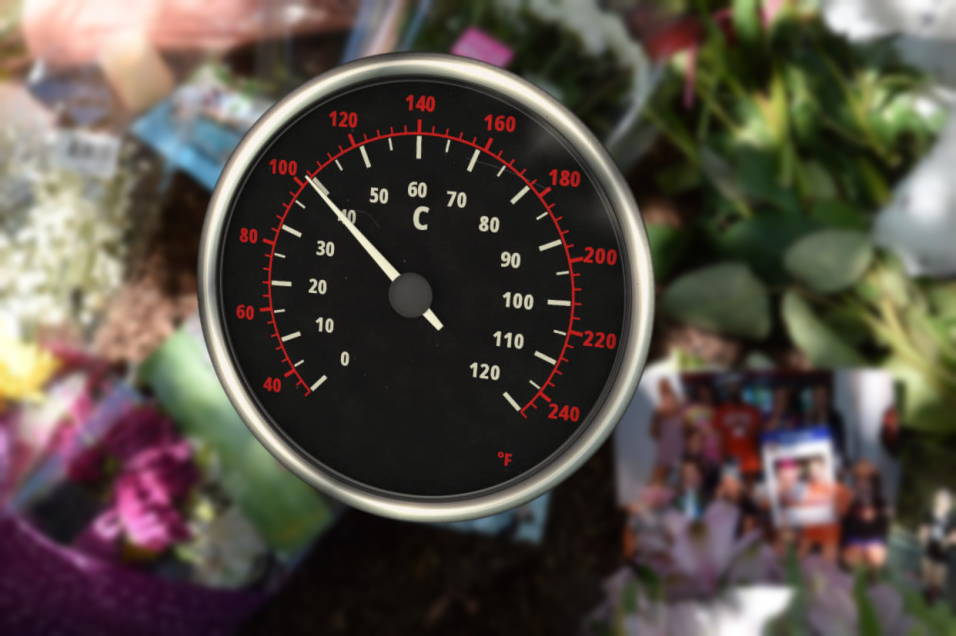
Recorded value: 40; °C
